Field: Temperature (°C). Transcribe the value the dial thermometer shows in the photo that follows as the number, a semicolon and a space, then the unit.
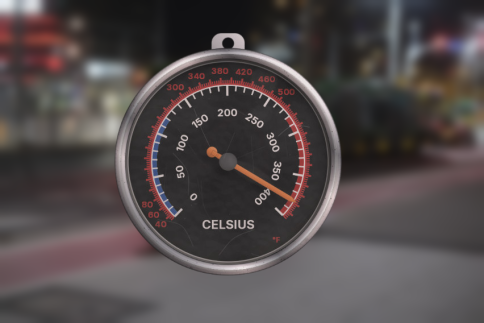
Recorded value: 380; °C
